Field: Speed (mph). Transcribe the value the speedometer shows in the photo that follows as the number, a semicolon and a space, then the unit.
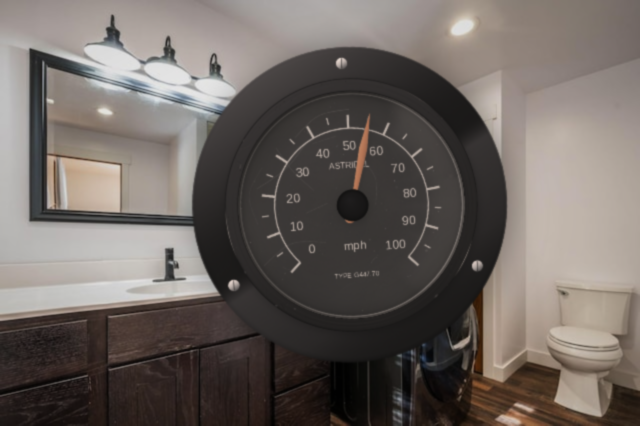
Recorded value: 55; mph
